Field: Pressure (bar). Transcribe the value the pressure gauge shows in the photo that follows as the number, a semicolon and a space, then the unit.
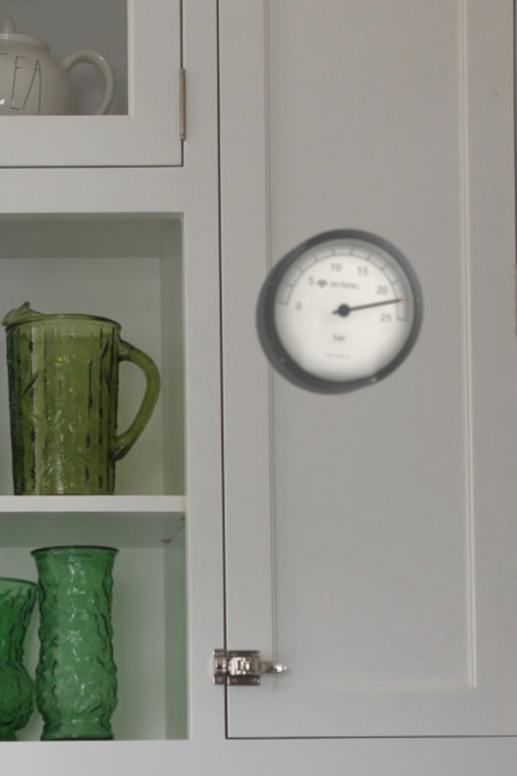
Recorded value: 22.5; bar
